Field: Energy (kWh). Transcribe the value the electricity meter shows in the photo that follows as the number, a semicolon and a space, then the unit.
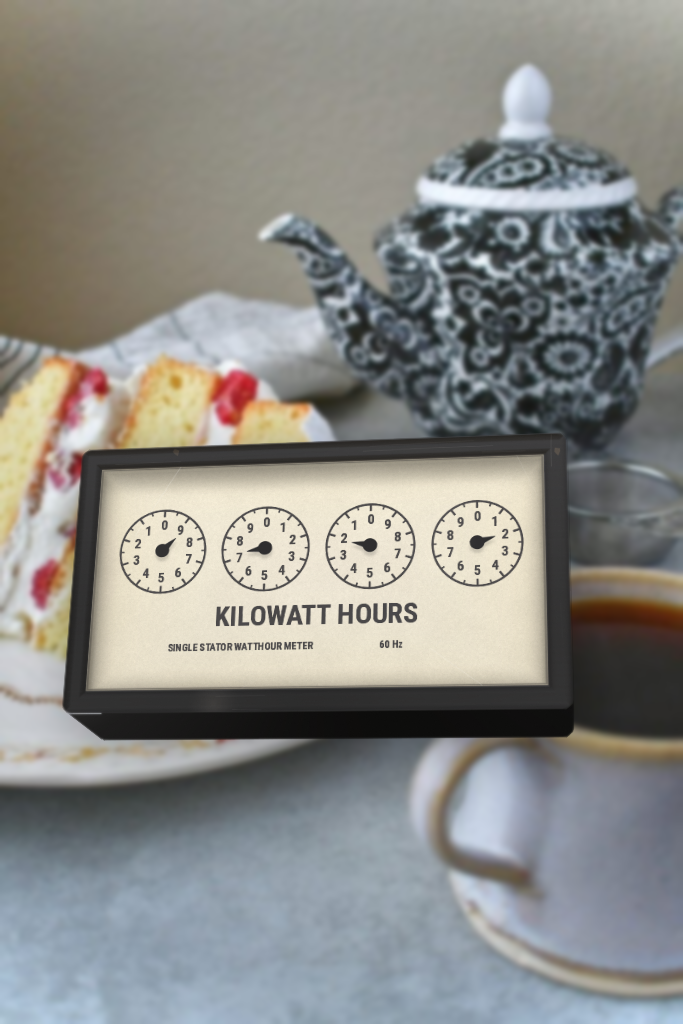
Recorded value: 8722; kWh
